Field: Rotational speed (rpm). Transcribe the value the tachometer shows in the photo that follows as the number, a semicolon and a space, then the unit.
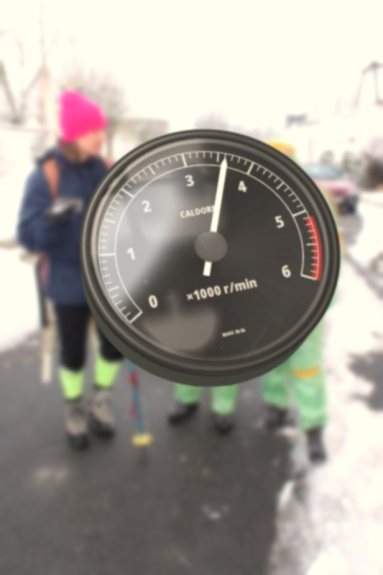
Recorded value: 3600; rpm
